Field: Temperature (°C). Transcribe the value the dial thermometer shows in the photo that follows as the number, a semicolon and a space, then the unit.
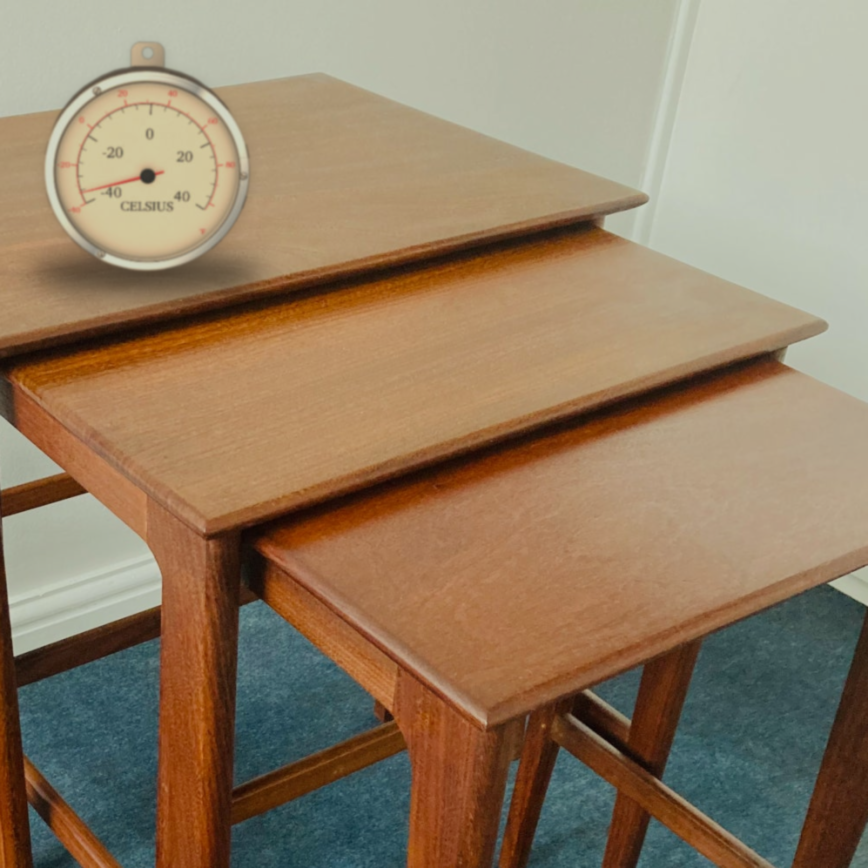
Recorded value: -36; °C
